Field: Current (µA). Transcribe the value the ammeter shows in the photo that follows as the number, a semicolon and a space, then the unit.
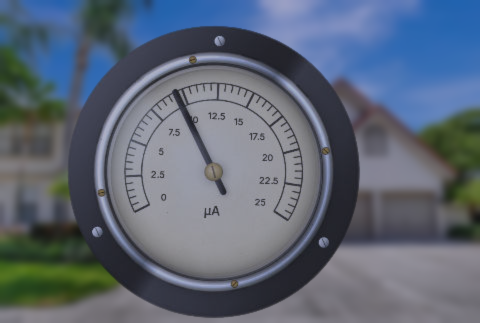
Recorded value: 9.5; µA
